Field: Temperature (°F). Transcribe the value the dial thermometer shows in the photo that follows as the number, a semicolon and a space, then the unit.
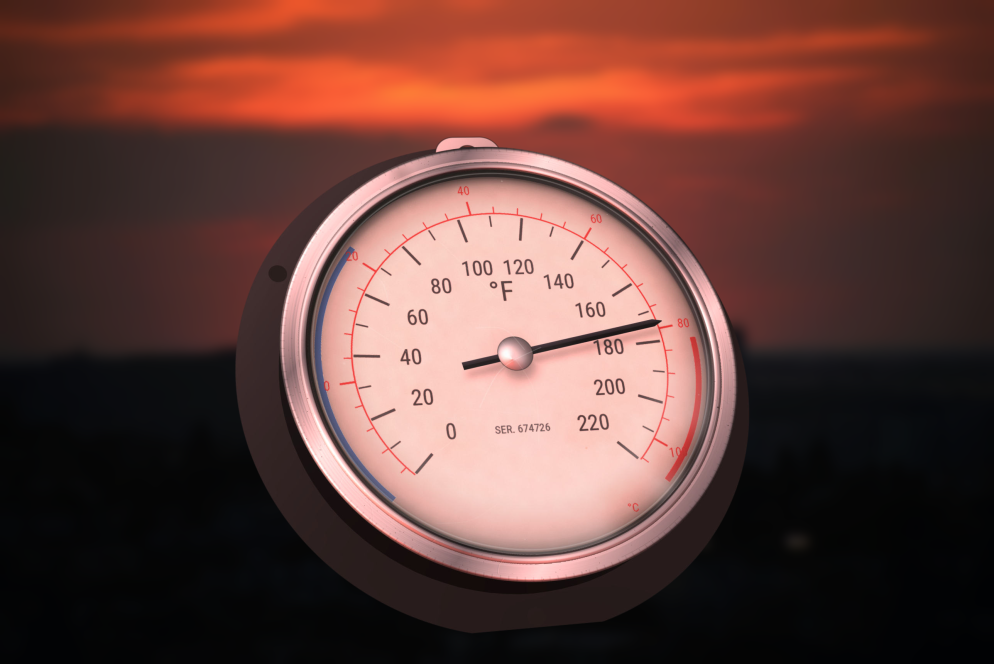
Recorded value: 175; °F
